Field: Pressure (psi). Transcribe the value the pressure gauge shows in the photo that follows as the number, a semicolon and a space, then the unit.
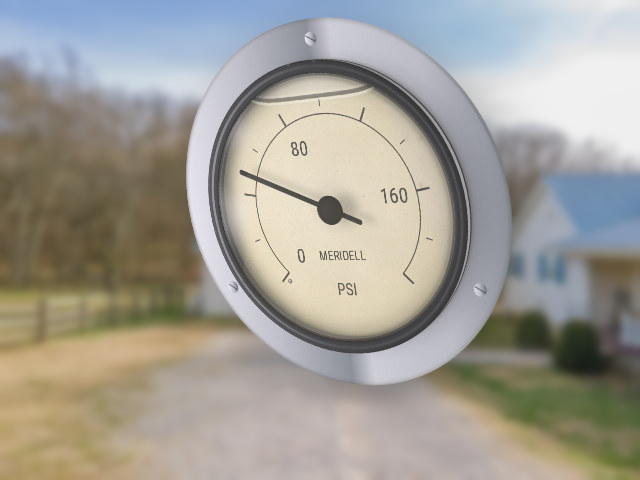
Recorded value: 50; psi
